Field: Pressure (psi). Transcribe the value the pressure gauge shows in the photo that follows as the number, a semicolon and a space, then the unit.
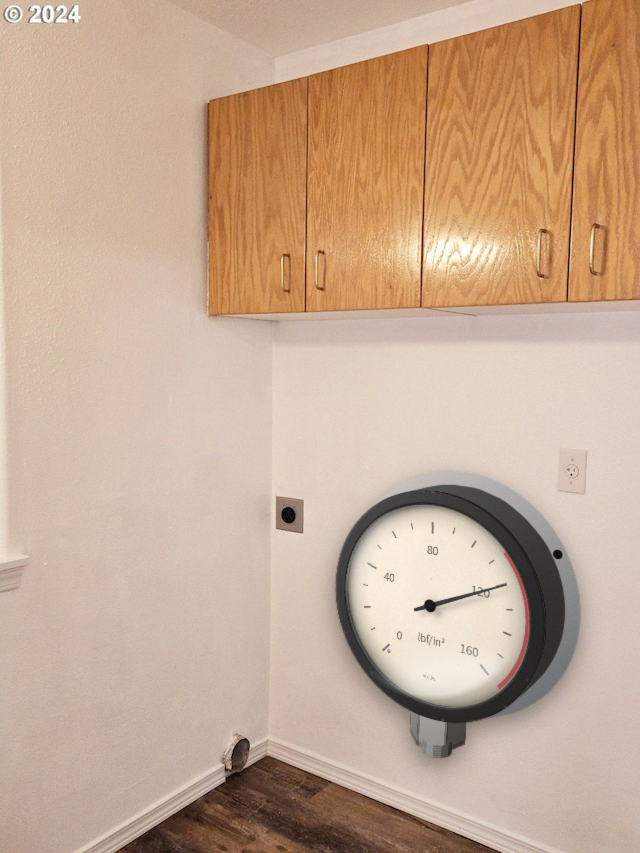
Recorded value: 120; psi
